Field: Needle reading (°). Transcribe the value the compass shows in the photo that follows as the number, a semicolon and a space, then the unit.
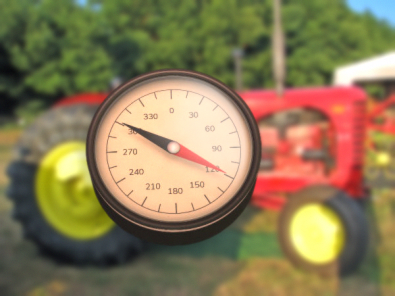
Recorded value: 120; °
